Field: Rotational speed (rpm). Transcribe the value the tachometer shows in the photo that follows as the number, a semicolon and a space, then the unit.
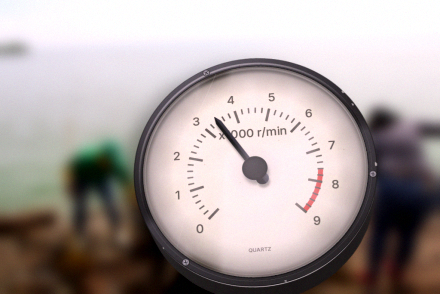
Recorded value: 3400; rpm
